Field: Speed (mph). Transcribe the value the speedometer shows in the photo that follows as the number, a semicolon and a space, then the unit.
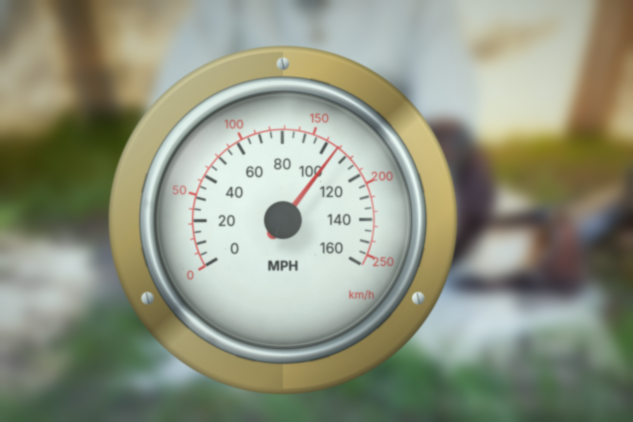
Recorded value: 105; mph
